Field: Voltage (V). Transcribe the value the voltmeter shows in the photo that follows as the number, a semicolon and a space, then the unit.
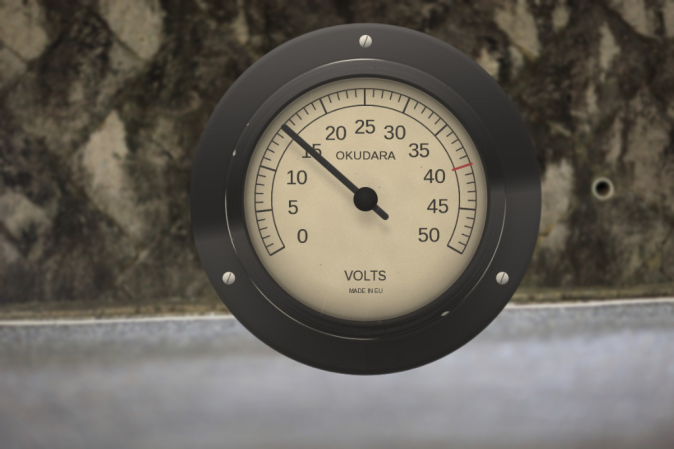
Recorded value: 15; V
